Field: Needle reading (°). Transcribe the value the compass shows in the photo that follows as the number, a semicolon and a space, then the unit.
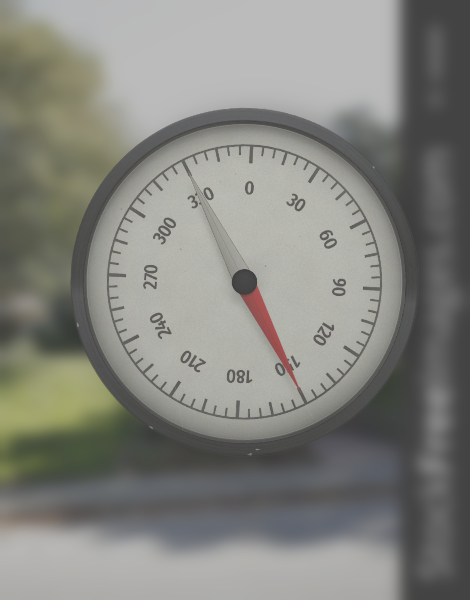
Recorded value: 150; °
